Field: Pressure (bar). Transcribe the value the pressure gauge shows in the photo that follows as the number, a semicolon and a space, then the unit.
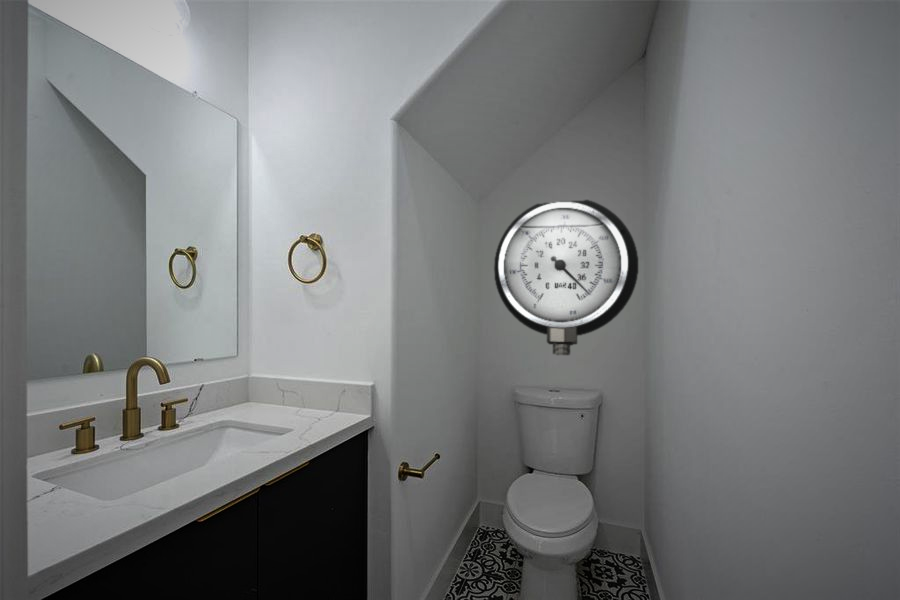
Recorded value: 38; bar
